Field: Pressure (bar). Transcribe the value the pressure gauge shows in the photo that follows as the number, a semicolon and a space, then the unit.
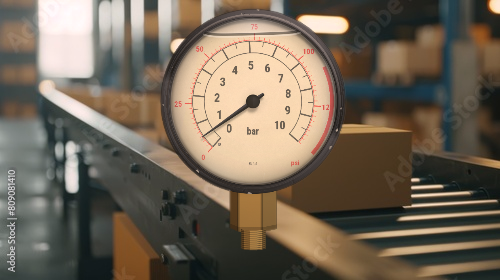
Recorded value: 0.5; bar
